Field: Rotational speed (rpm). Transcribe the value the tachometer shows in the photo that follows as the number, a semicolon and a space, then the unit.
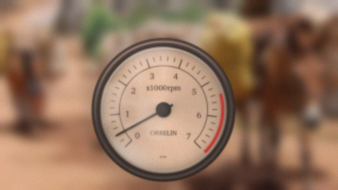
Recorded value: 400; rpm
